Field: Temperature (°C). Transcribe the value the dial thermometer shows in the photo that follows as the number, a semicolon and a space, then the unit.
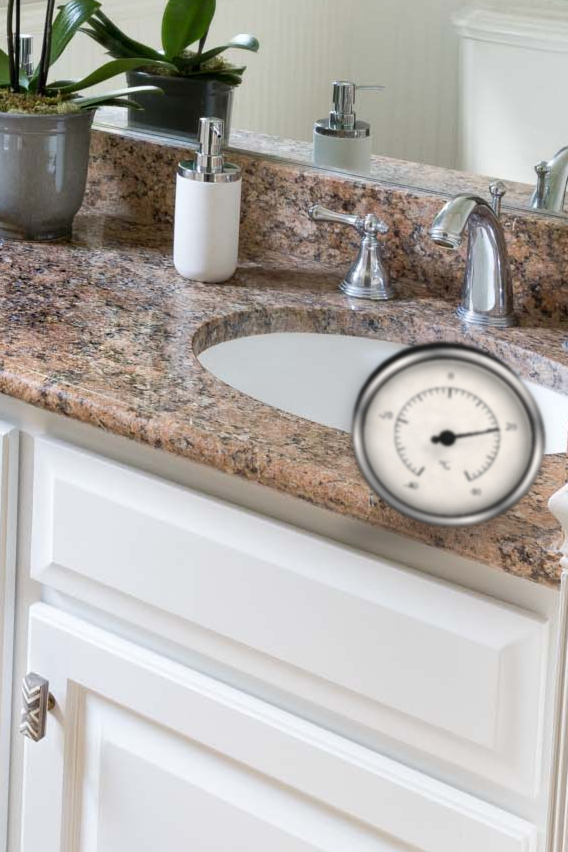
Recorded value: 20; °C
